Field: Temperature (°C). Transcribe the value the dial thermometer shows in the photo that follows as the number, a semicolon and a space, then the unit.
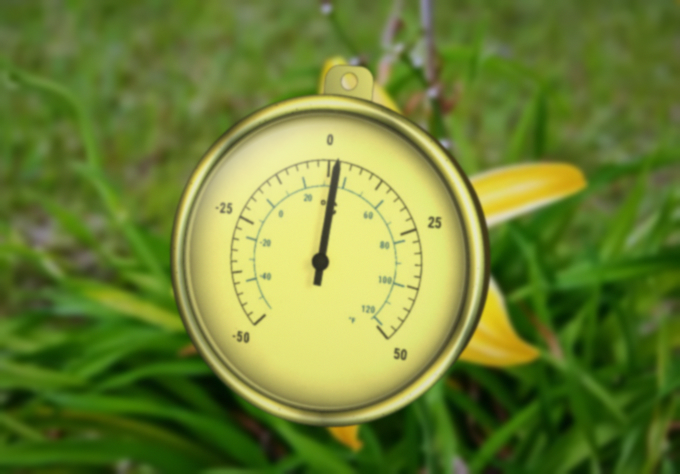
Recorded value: 2.5; °C
